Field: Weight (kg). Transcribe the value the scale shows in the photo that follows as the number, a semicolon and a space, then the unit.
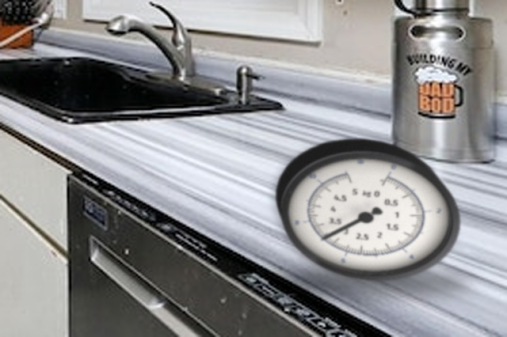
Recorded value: 3.25; kg
